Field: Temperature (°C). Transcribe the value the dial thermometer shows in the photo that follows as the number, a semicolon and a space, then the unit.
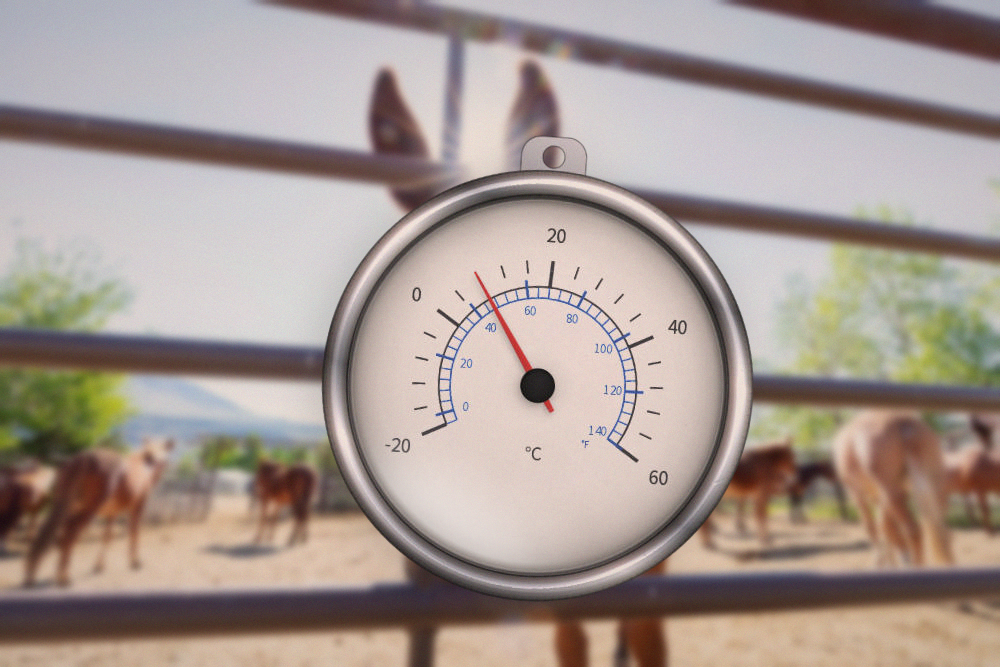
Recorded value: 8; °C
